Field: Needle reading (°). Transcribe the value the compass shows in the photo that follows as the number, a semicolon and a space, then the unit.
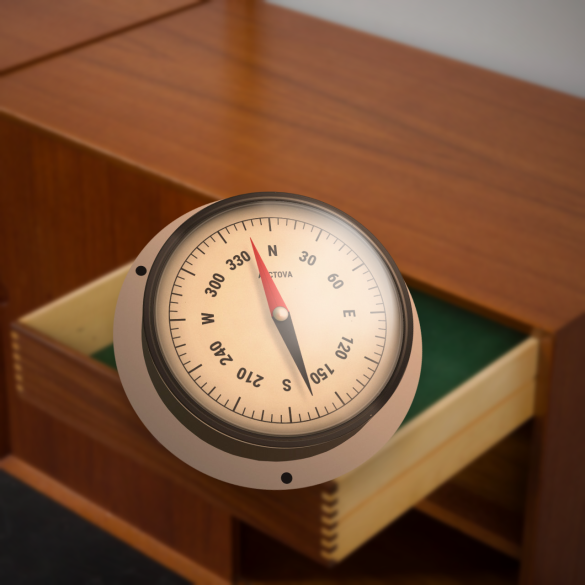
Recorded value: 345; °
